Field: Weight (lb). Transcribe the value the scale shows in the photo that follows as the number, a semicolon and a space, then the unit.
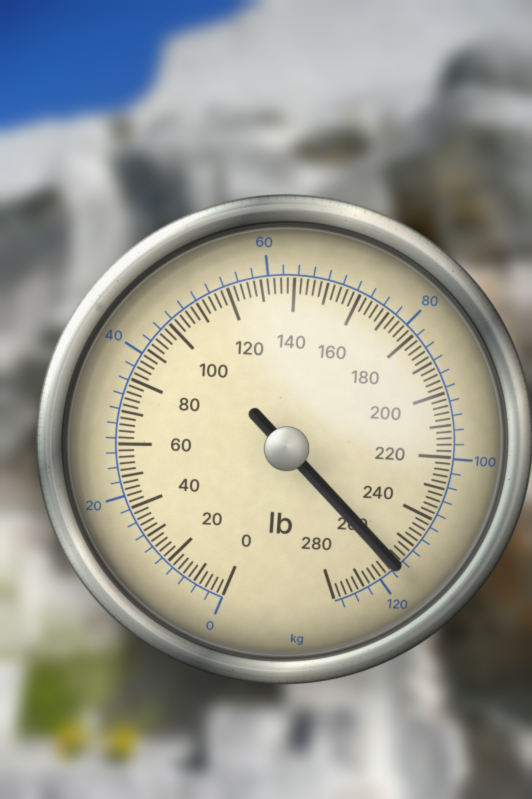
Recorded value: 258; lb
